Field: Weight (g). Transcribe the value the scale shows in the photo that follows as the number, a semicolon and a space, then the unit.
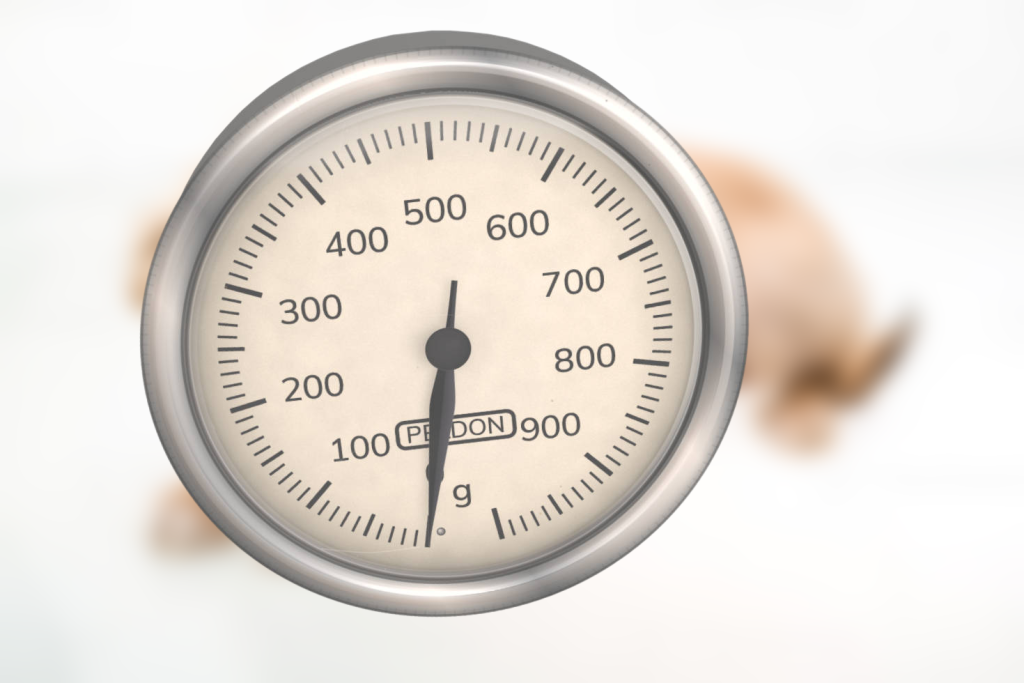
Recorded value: 0; g
